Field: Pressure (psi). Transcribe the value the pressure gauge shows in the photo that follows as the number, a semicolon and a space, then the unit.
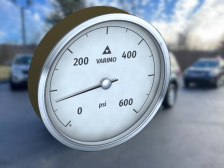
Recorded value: 75; psi
